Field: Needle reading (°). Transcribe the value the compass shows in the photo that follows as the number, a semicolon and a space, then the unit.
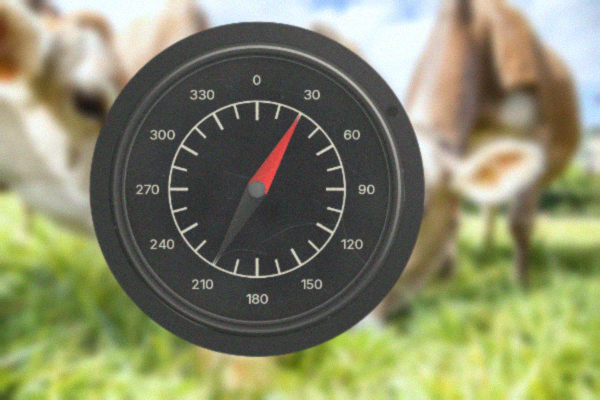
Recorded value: 30; °
